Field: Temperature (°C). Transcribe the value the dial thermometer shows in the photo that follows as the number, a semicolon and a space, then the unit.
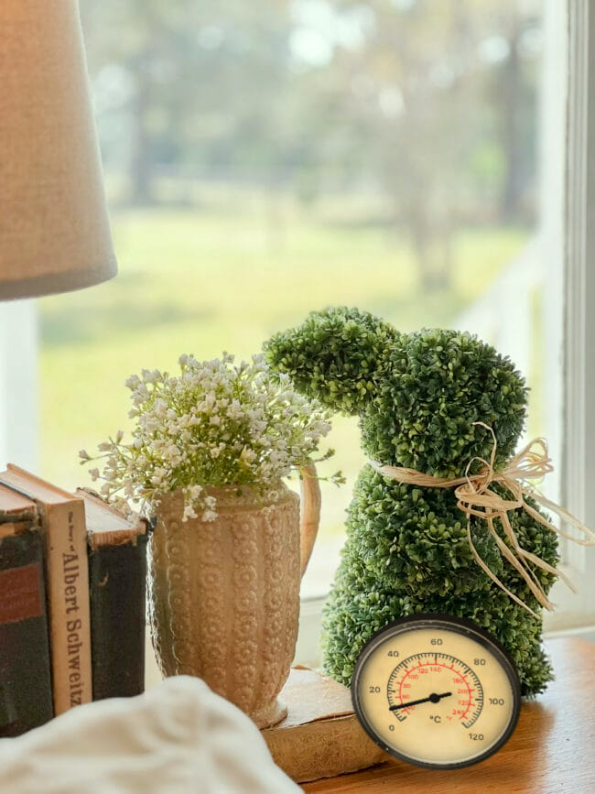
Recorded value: 10; °C
